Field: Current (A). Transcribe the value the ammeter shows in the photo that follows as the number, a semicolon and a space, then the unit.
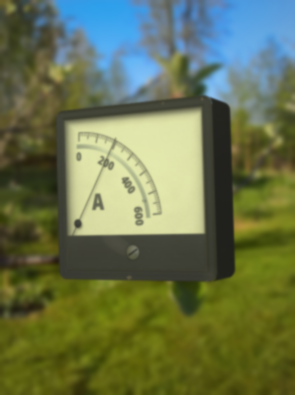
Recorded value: 200; A
